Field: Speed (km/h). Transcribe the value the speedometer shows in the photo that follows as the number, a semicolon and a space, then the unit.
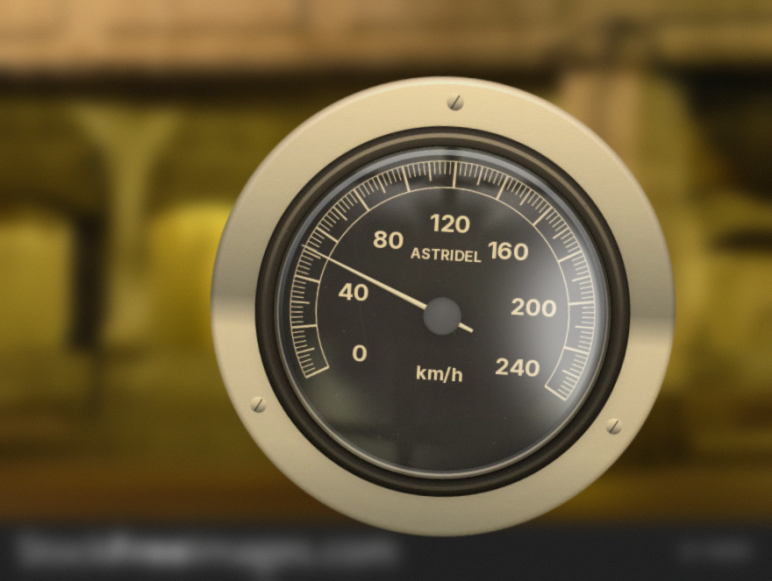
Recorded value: 52; km/h
